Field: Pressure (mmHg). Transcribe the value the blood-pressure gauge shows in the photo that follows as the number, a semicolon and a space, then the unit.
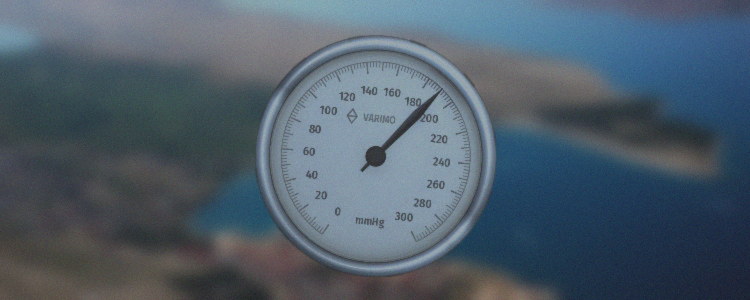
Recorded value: 190; mmHg
